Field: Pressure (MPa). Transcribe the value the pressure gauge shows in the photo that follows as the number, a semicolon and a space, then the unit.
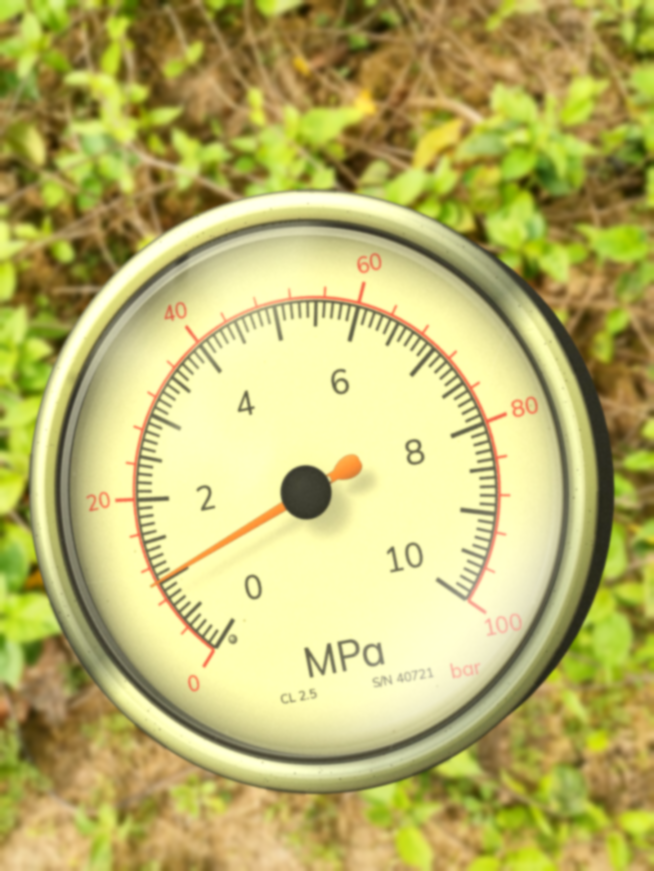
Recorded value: 1; MPa
